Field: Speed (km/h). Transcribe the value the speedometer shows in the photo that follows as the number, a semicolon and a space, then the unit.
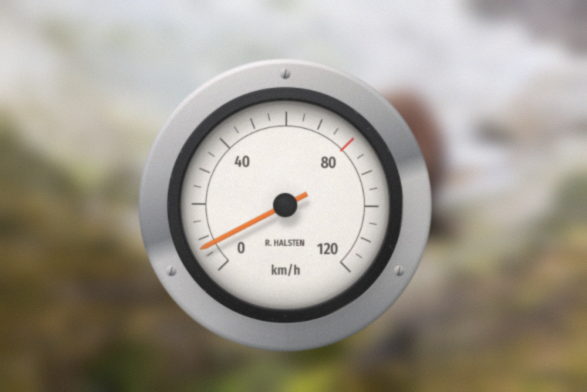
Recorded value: 7.5; km/h
